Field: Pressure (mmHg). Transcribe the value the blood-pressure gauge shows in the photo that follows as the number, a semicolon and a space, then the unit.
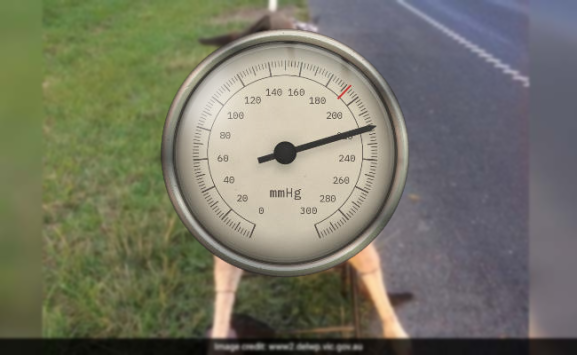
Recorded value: 220; mmHg
